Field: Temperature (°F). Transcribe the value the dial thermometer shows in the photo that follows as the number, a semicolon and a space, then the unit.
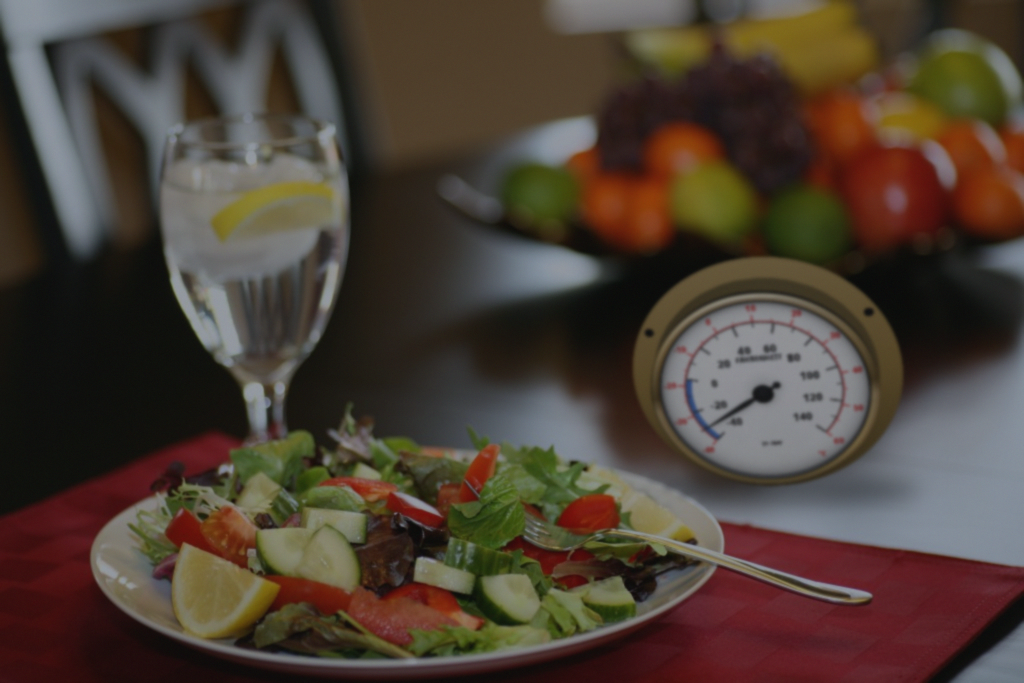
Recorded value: -30; °F
